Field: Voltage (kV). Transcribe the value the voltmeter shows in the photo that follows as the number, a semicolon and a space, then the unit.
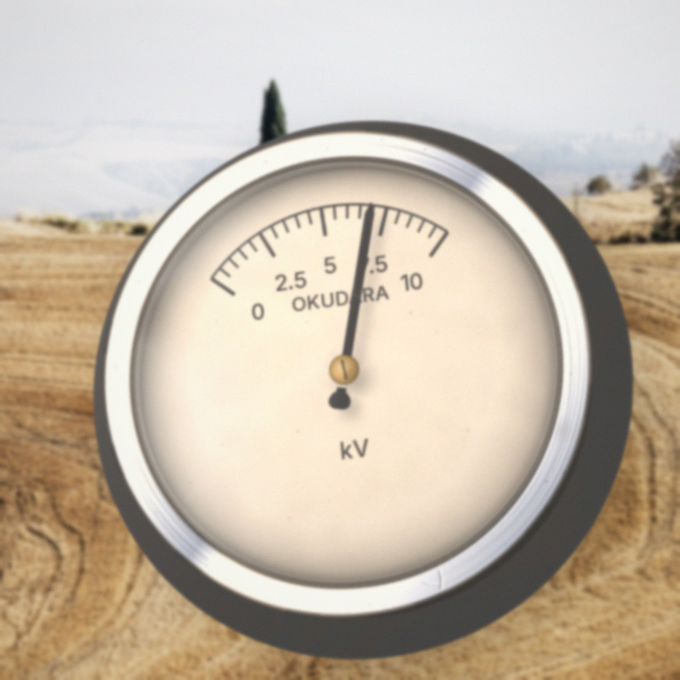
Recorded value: 7; kV
